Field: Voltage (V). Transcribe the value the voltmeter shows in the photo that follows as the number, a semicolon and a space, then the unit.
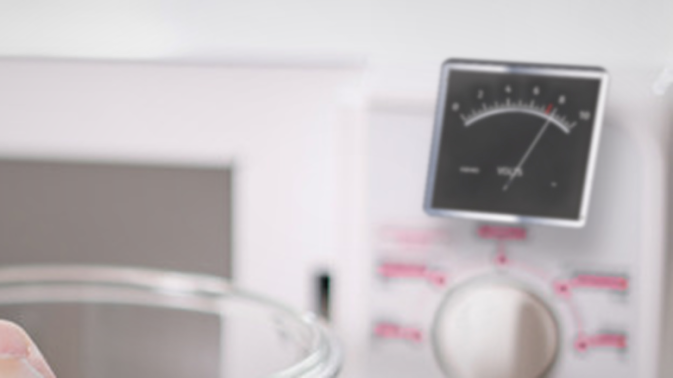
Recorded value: 8; V
